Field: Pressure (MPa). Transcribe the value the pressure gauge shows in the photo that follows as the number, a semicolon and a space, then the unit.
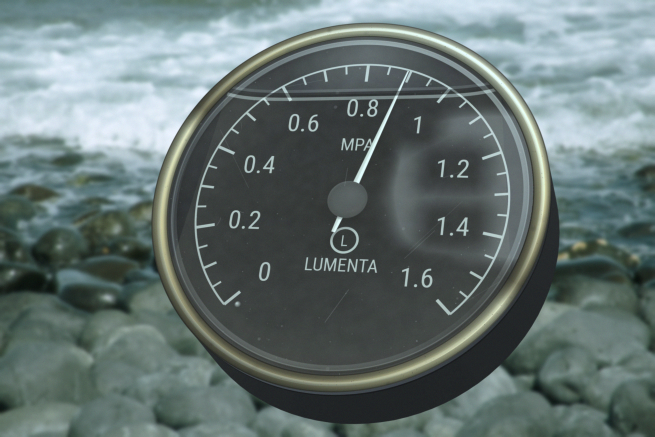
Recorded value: 0.9; MPa
